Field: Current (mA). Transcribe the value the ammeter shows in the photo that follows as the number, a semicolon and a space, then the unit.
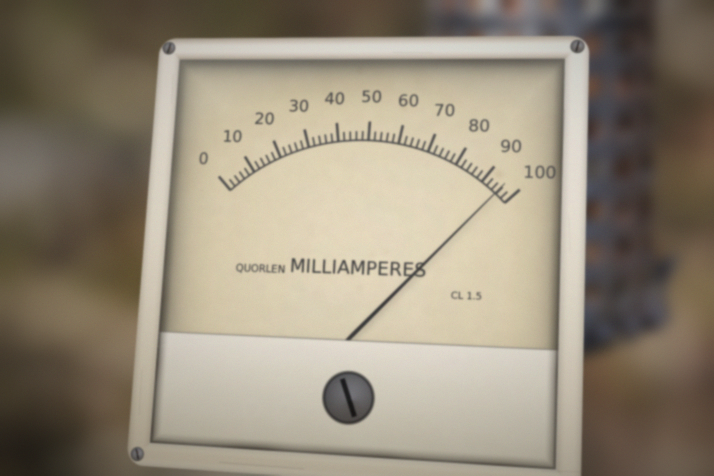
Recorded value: 96; mA
